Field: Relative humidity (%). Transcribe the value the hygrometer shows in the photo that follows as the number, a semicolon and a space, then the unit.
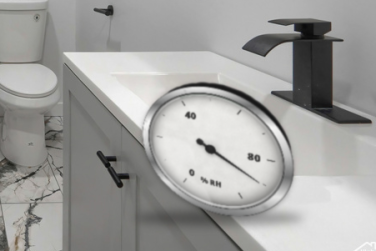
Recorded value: 90; %
